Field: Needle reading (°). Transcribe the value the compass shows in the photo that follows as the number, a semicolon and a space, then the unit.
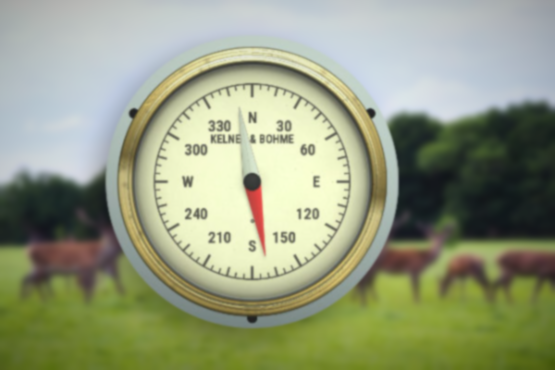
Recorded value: 170; °
